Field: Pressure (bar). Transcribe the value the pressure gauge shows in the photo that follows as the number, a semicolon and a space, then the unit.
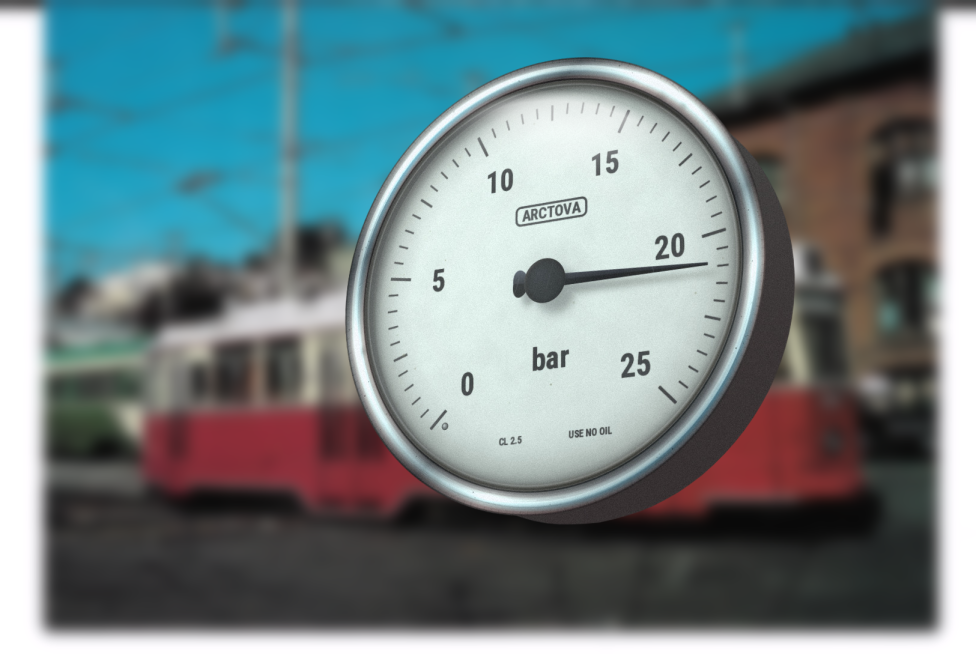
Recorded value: 21; bar
